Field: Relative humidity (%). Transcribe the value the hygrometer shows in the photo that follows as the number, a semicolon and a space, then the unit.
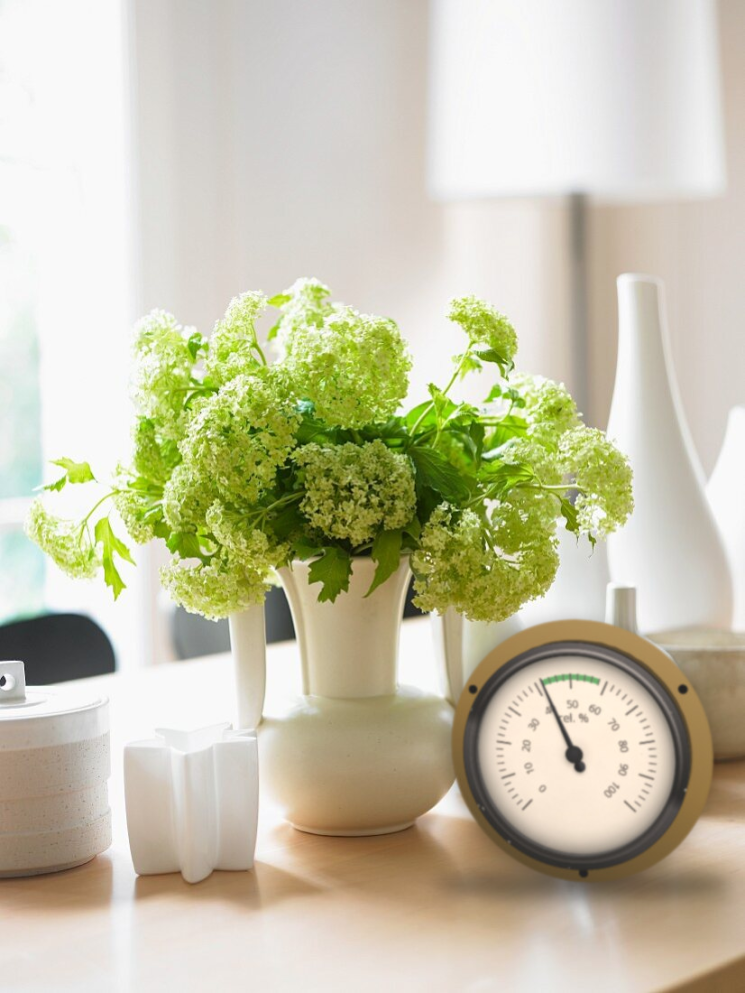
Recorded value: 42; %
